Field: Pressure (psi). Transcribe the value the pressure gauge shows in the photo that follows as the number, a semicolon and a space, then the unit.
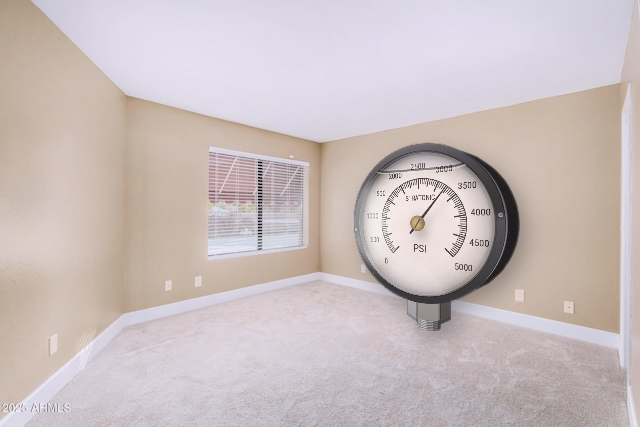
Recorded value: 3250; psi
